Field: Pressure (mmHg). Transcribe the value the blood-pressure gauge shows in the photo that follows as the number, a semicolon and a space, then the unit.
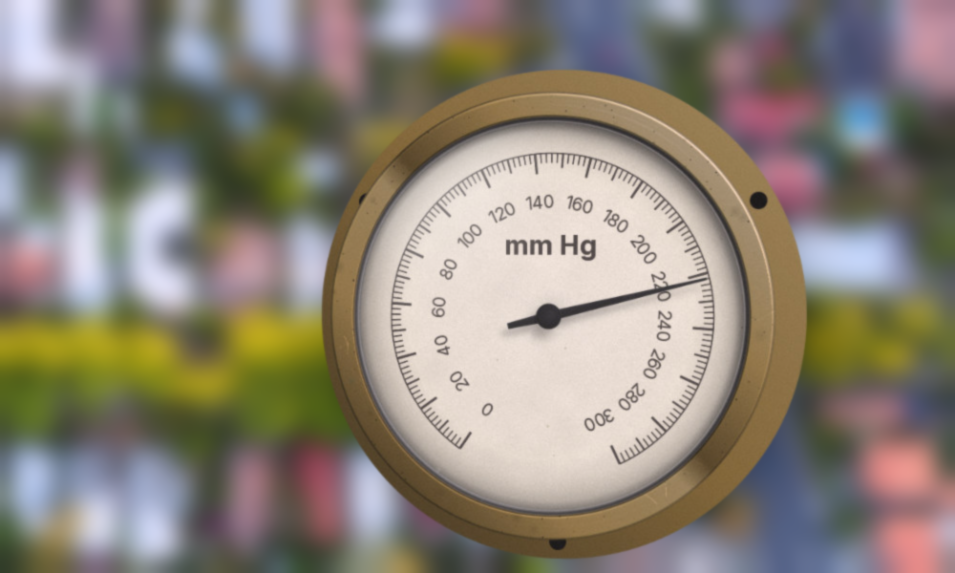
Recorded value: 222; mmHg
